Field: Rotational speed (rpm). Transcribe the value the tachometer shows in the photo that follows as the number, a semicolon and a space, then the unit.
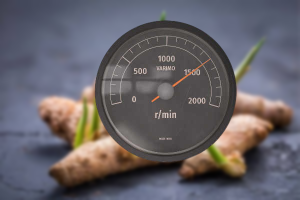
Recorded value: 1500; rpm
